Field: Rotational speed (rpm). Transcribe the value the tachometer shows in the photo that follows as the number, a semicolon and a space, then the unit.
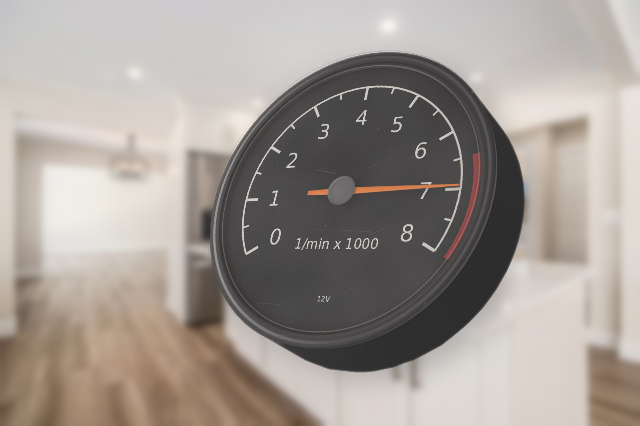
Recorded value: 7000; rpm
